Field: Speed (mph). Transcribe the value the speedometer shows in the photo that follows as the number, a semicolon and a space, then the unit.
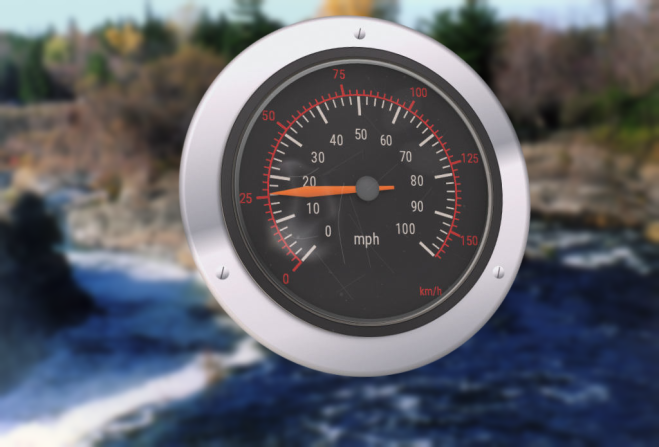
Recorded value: 16; mph
